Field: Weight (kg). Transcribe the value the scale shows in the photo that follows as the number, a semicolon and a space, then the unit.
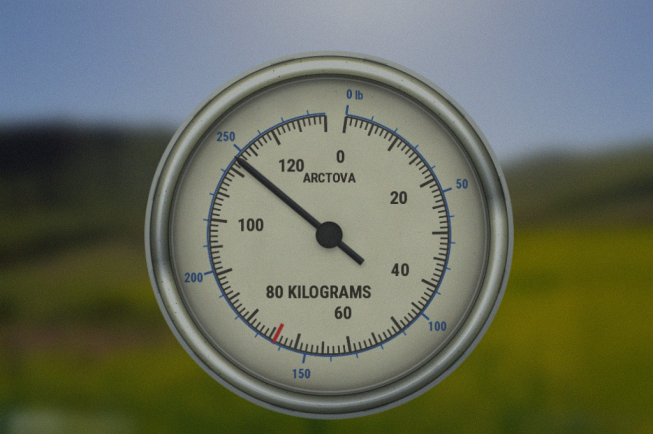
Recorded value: 112; kg
